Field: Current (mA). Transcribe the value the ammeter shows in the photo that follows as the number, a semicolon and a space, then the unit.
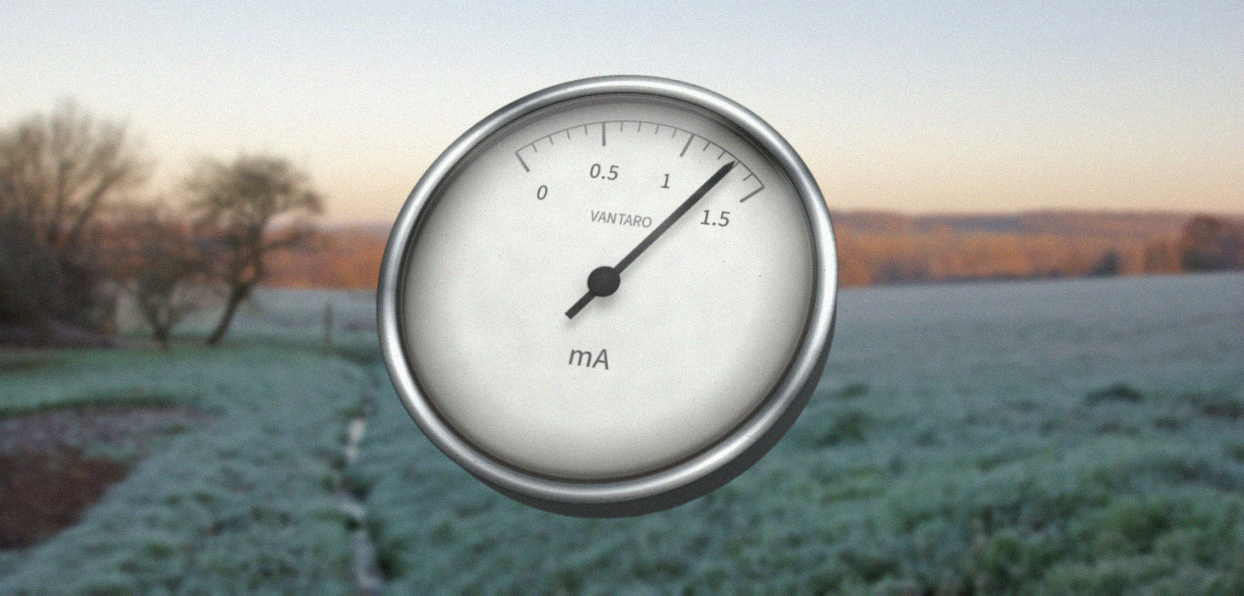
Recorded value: 1.3; mA
